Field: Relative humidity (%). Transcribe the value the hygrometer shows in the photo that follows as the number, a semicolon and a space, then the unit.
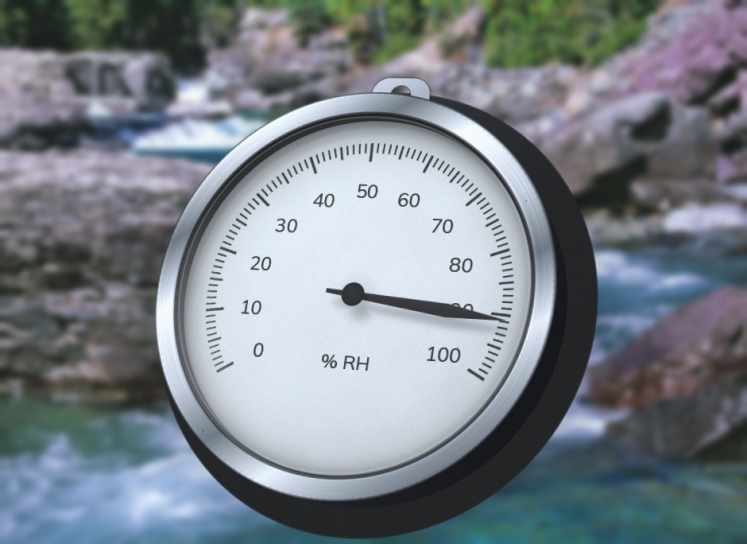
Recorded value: 91; %
